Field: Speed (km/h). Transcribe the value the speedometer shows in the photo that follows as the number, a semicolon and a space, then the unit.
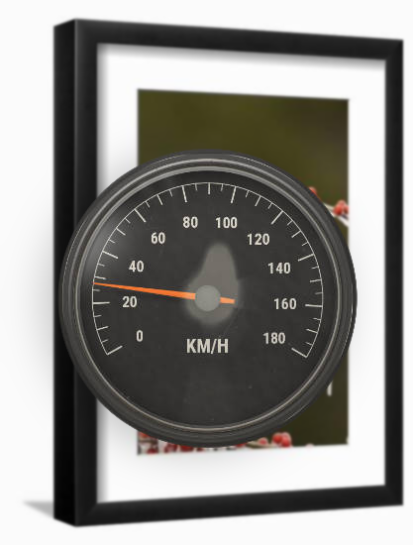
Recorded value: 27.5; km/h
